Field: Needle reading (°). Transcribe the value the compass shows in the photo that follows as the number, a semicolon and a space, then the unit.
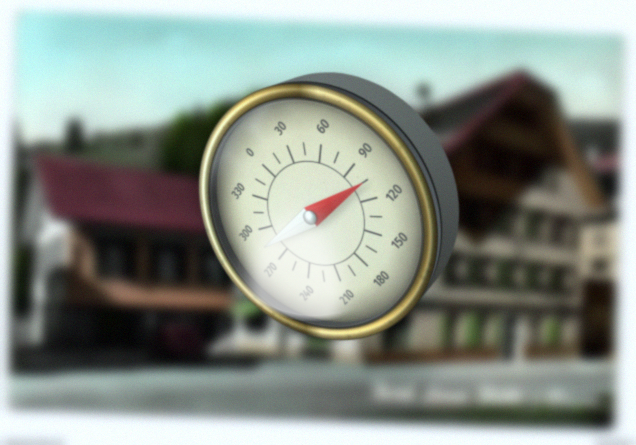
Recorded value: 105; °
